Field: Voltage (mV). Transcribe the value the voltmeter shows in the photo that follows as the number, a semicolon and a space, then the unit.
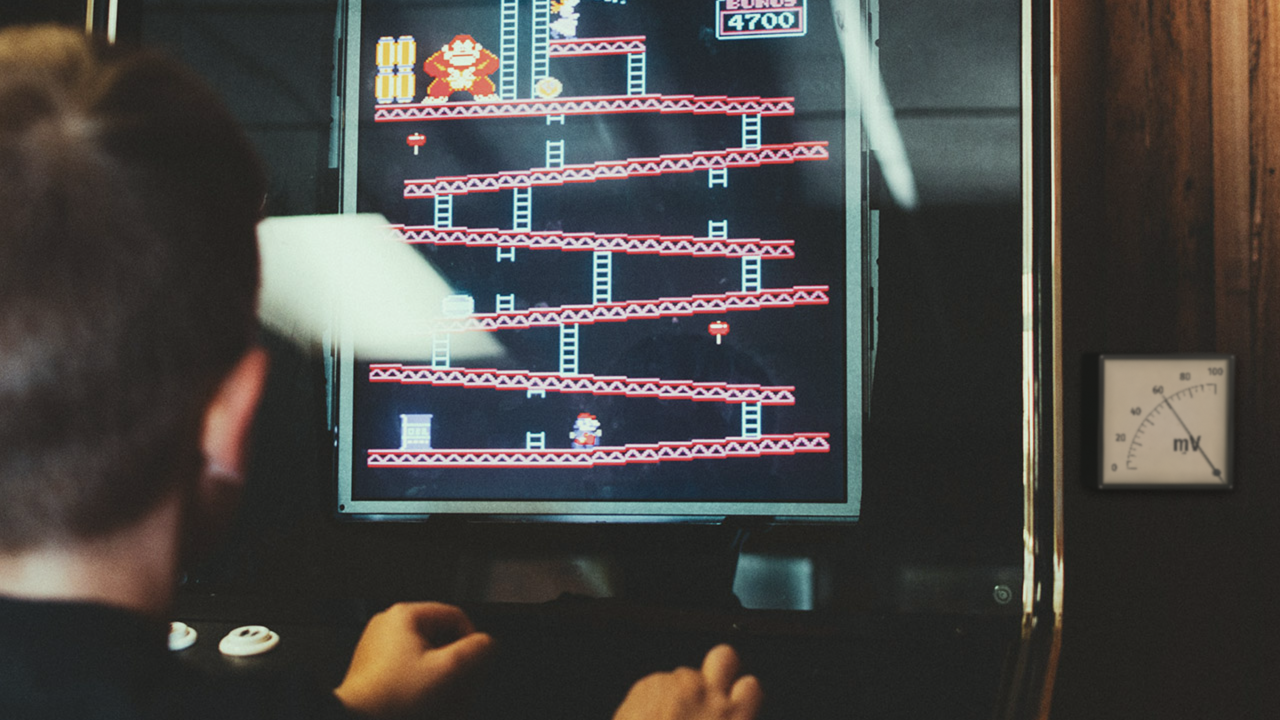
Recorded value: 60; mV
